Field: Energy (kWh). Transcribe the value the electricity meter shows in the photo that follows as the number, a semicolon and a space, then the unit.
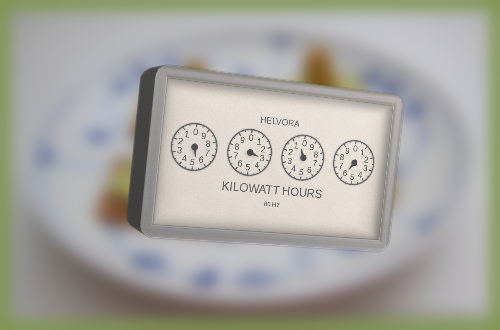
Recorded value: 5306; kWh
